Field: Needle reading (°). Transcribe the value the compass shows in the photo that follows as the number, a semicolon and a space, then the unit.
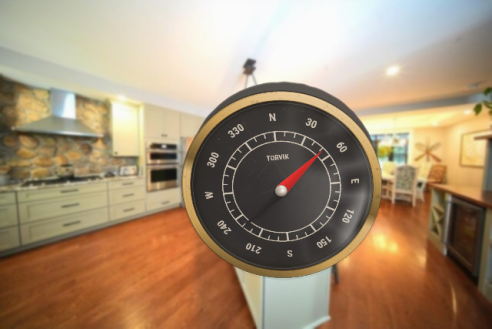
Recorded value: 50; °
